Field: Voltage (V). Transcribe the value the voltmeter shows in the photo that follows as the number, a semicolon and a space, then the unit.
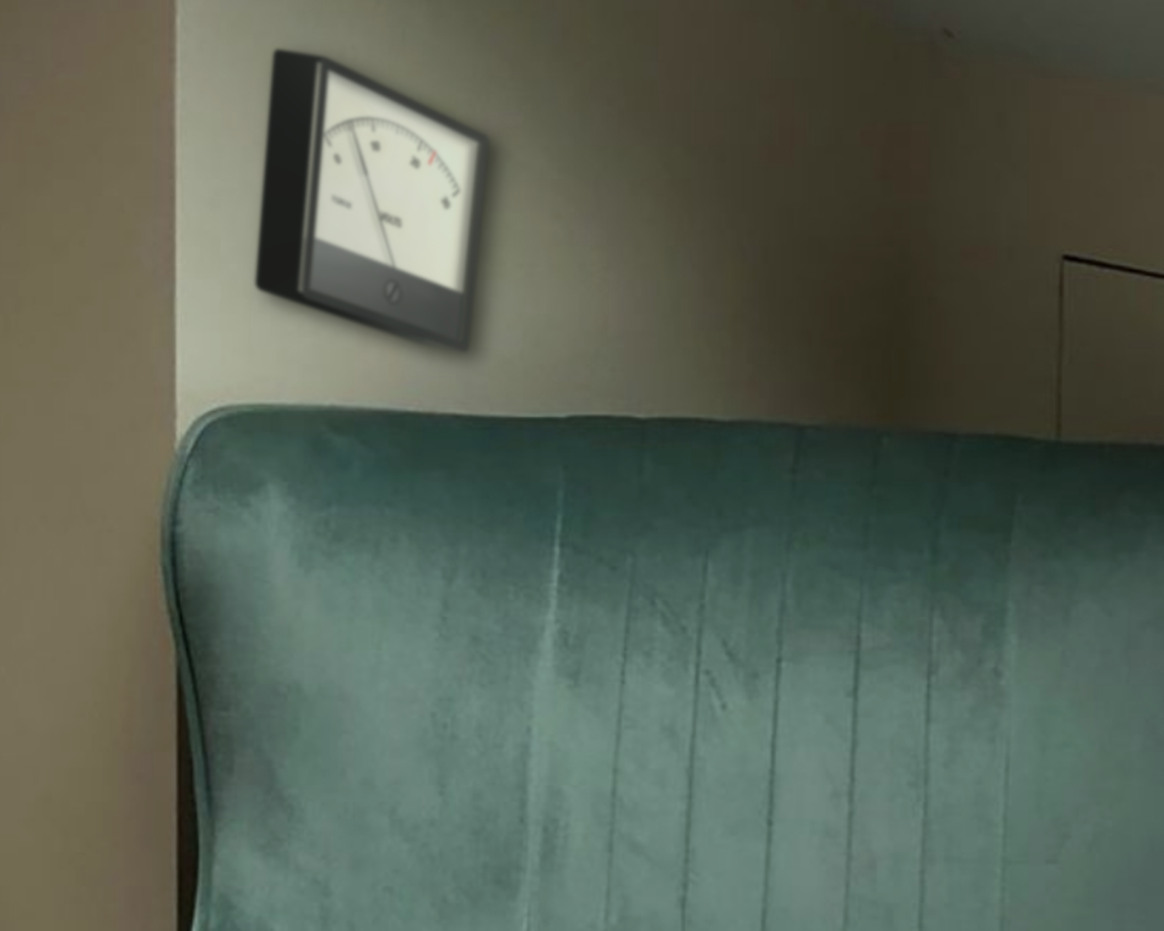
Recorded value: 5; V
